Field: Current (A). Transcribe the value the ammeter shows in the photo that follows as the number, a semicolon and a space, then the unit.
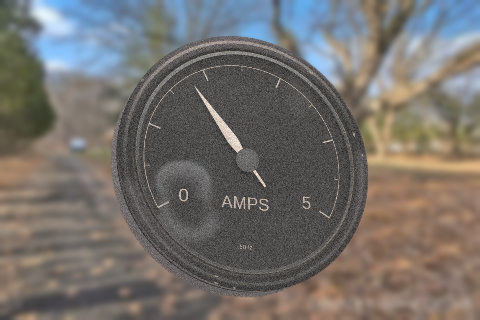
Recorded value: 1.75; A
